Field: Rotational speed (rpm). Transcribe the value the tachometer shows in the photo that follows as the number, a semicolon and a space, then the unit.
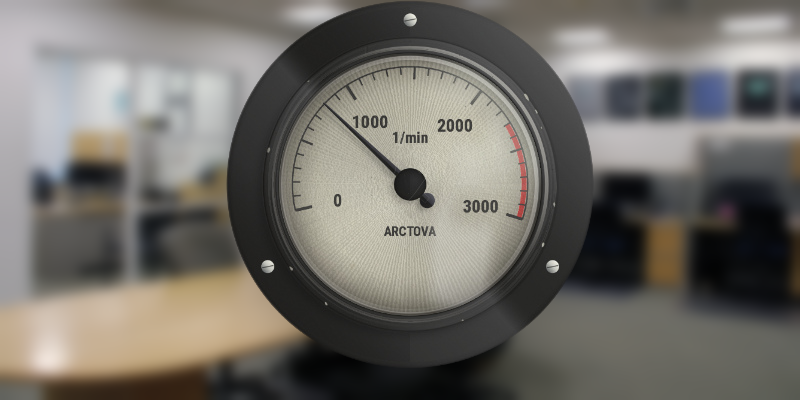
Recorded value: 800; rpm
